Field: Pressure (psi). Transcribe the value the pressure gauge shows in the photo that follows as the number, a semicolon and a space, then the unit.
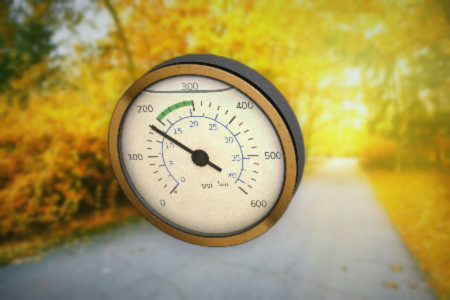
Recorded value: 180; psi
